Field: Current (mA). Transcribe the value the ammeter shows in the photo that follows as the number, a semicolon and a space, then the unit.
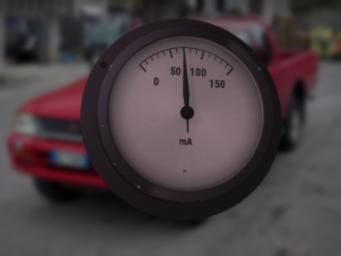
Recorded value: 70; mA
